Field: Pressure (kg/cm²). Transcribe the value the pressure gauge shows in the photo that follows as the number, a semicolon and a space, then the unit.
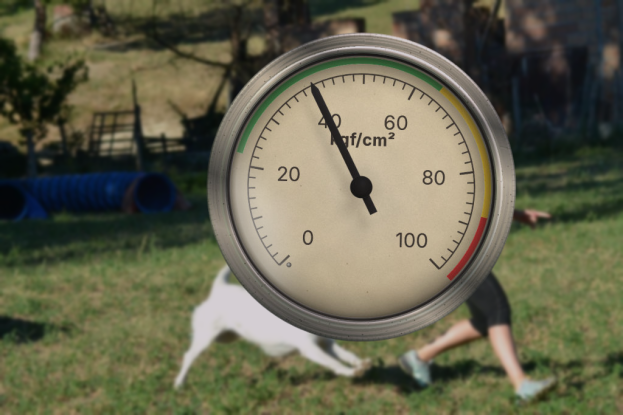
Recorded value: 40; kg/cm²
